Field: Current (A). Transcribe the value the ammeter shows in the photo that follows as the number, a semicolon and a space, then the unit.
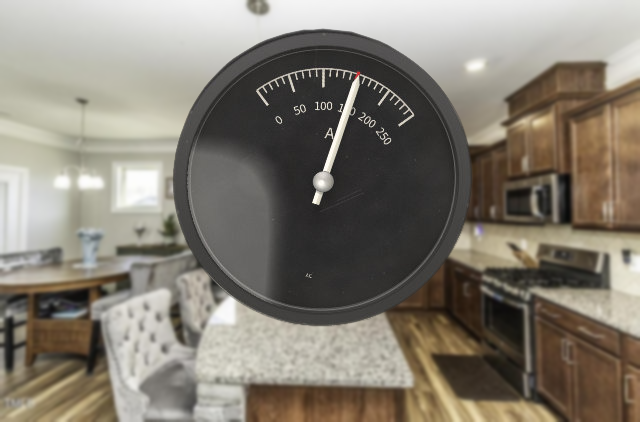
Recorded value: 150; A
